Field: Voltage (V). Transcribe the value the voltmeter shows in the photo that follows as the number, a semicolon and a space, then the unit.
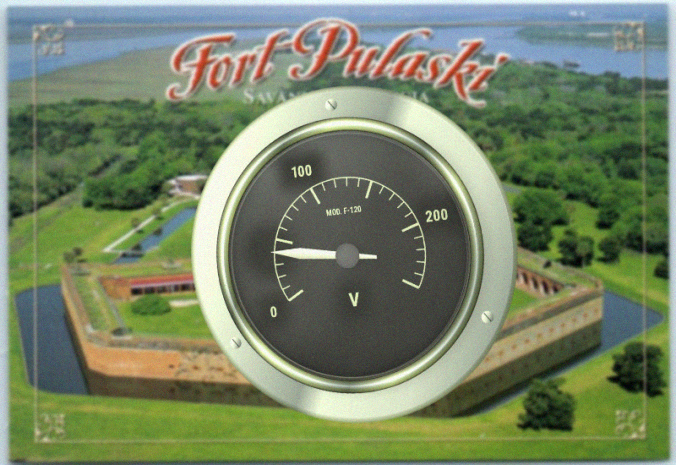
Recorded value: 40; V
